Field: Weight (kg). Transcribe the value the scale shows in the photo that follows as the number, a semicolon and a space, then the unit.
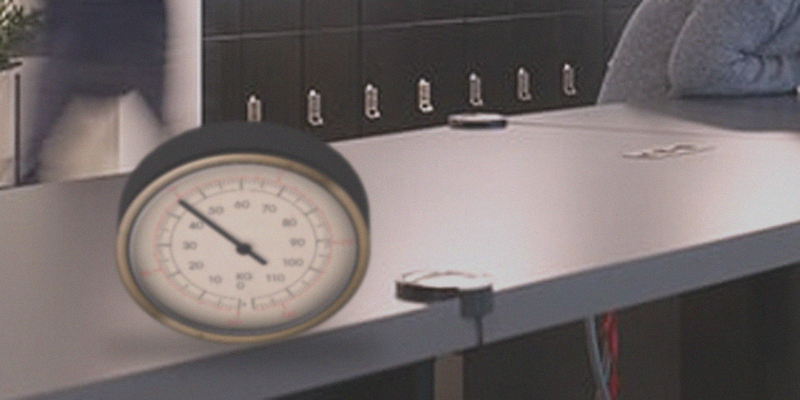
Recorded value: 45; kg
